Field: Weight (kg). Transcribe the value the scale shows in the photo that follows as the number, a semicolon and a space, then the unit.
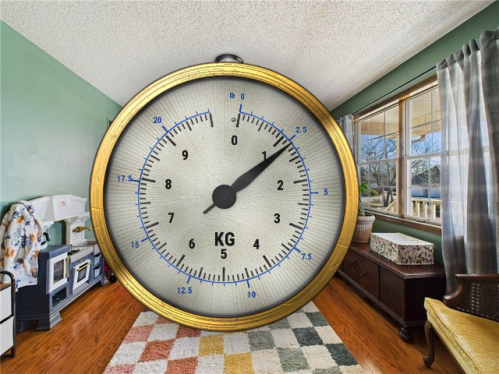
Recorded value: 1.2; kg
